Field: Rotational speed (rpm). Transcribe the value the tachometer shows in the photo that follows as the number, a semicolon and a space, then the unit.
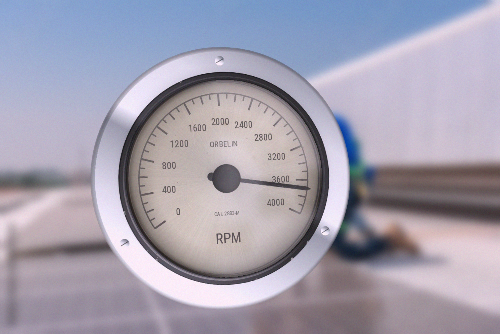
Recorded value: 3700; rpm
